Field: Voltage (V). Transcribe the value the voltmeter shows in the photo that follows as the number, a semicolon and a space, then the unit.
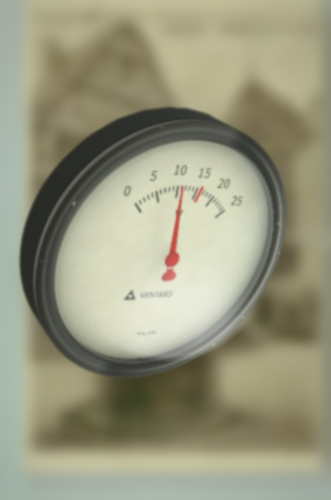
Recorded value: 10; V
